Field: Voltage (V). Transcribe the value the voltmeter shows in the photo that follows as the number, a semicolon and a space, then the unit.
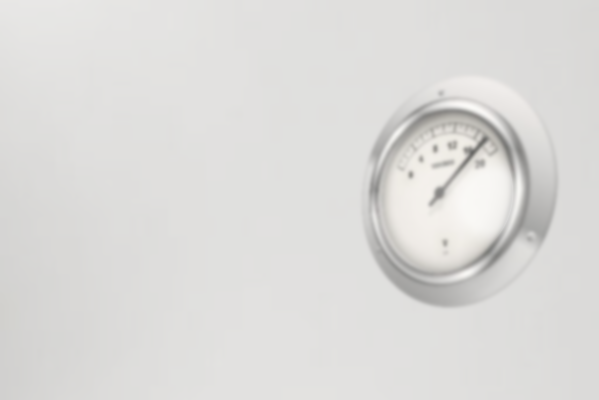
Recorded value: 18; V
